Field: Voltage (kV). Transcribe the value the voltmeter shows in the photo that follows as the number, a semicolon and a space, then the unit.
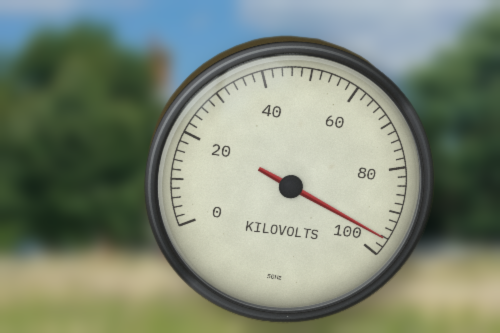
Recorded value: 96; kV
